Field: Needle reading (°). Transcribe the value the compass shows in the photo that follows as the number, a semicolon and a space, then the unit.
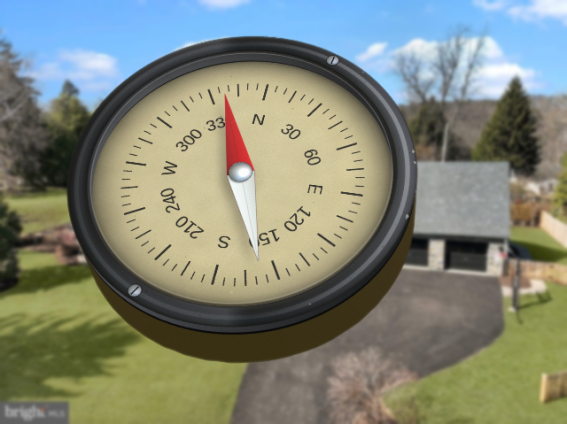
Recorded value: 337.5; °
